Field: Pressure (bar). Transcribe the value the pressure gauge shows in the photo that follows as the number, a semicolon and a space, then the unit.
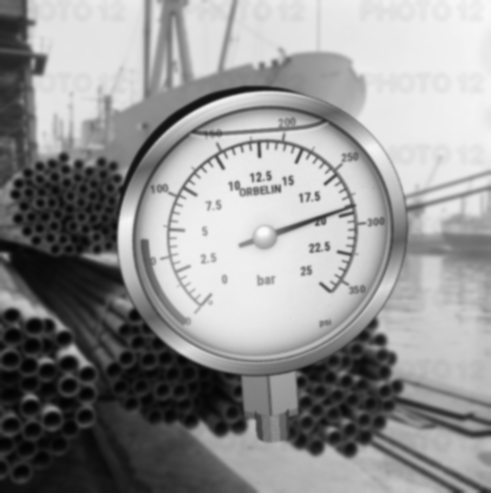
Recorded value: 19.5; bar
